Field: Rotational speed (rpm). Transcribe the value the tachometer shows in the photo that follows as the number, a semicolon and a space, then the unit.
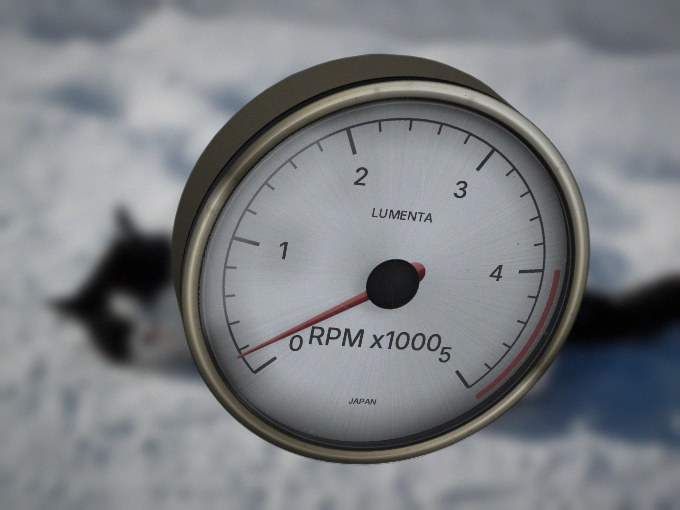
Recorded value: 200; rpm
